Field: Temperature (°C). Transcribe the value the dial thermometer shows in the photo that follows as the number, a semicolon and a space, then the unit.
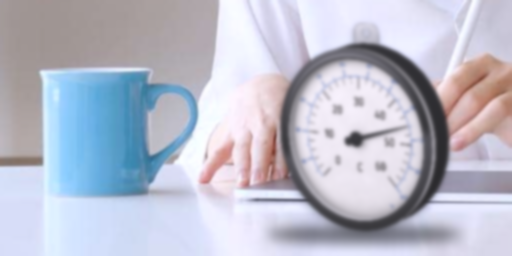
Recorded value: 46; °C
